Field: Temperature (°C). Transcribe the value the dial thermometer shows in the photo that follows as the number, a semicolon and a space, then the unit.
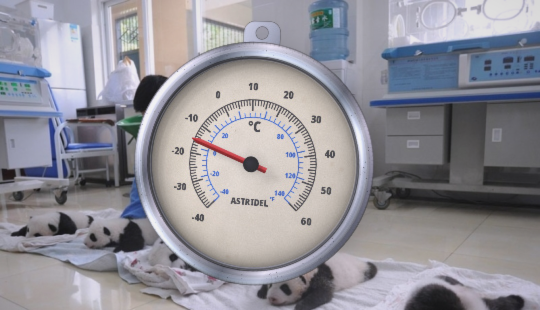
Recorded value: -15; °C
